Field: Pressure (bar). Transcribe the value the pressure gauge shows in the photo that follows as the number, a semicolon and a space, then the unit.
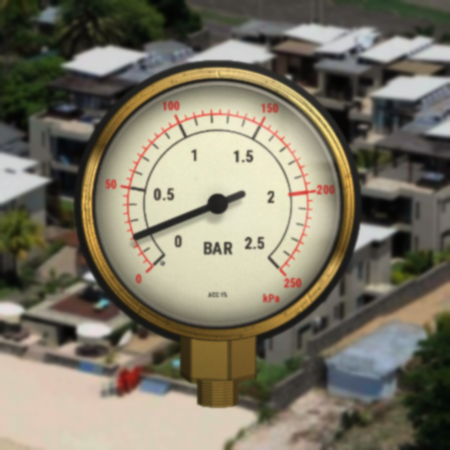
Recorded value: 0.2; bar
